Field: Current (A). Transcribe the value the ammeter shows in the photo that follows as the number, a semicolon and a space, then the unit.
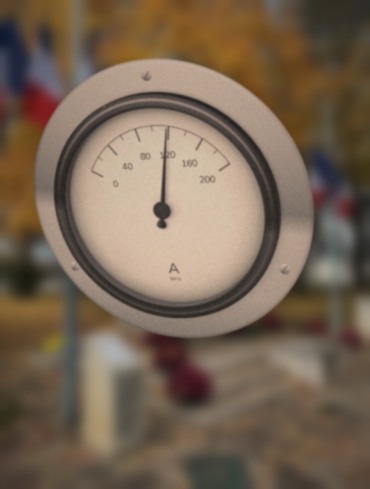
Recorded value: 120; A
